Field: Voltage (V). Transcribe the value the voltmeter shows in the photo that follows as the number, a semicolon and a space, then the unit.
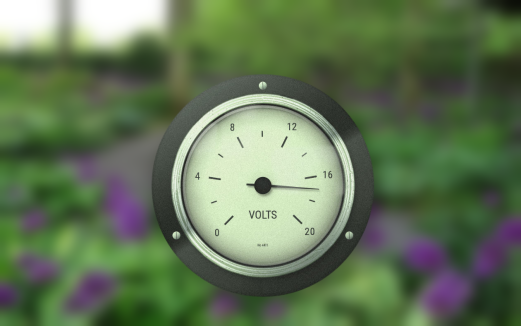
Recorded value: 17; V
